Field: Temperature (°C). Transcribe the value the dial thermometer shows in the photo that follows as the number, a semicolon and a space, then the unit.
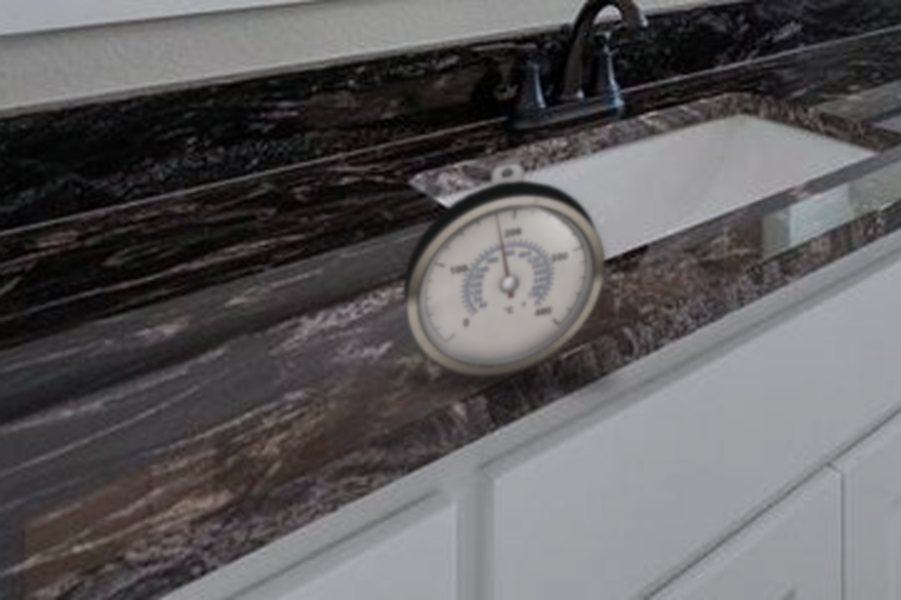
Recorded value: 180; °C
